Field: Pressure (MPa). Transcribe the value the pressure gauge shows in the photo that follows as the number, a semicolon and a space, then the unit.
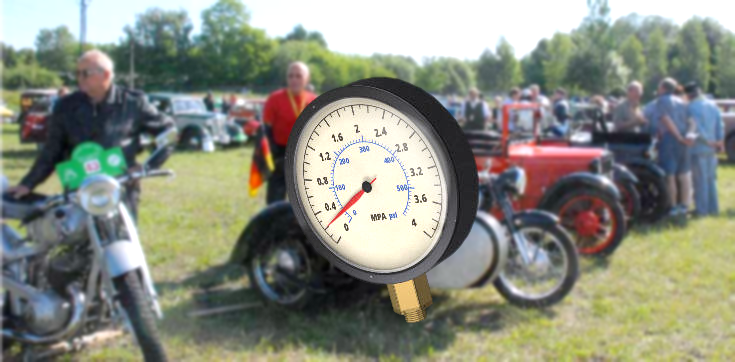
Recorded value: 0.2; MPa
